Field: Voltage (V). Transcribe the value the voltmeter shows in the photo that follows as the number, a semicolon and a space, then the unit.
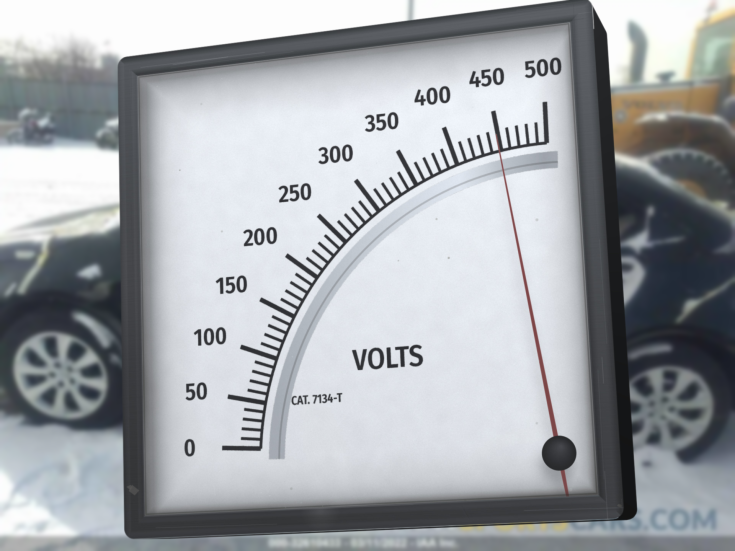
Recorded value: 450; V
